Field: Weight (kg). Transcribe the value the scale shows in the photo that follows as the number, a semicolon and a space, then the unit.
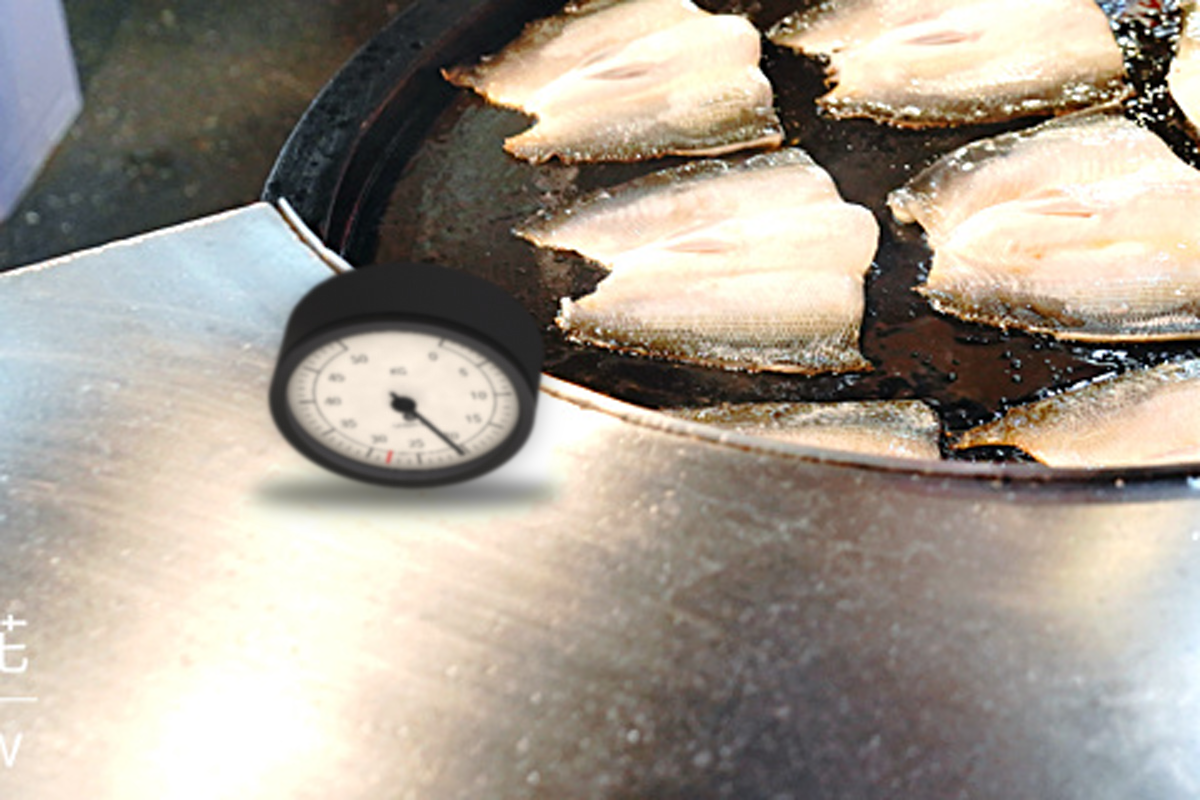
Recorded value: 20; kg
